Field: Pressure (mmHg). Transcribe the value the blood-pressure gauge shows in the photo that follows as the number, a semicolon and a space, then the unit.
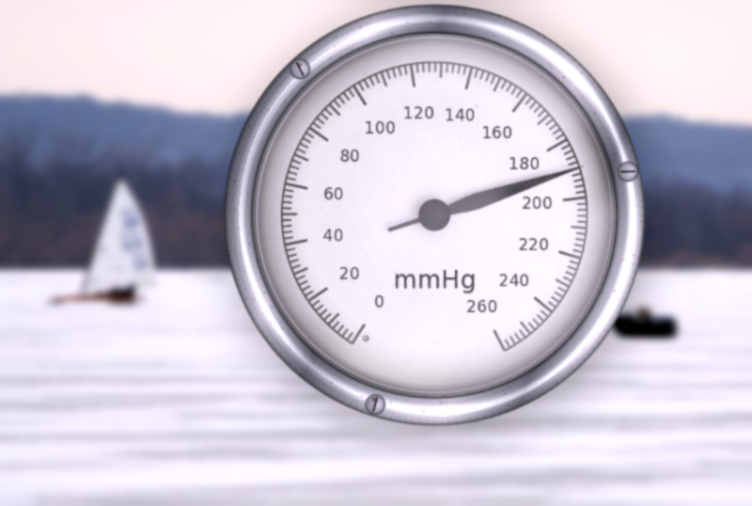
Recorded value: 190; mmHg
